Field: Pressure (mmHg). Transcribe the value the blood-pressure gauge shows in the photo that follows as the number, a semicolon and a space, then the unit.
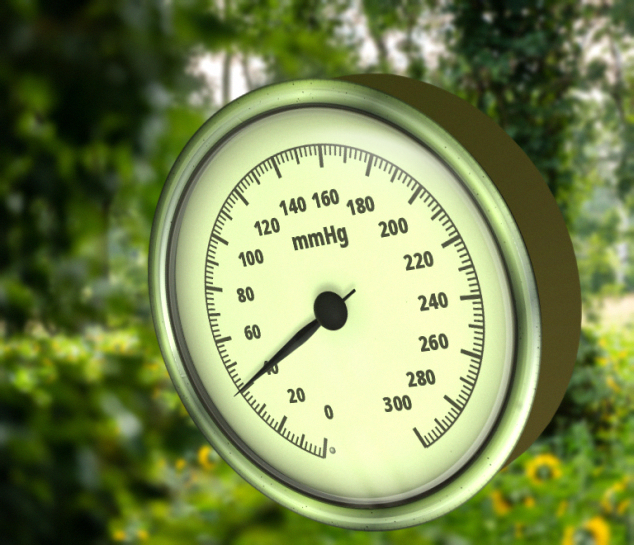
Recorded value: 40; mmHg
